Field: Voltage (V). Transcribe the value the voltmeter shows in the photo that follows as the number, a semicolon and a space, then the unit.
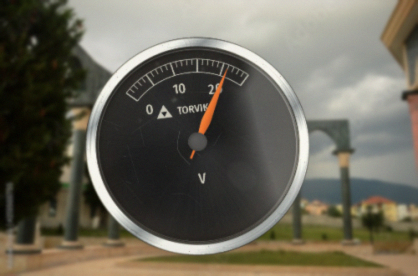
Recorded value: 21; V
